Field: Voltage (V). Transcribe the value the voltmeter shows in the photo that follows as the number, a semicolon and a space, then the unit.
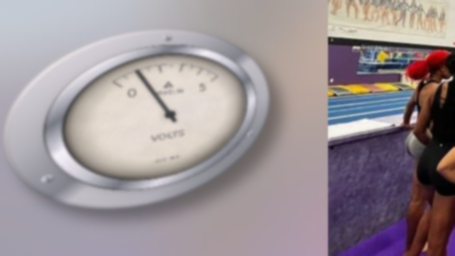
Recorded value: 1; V
